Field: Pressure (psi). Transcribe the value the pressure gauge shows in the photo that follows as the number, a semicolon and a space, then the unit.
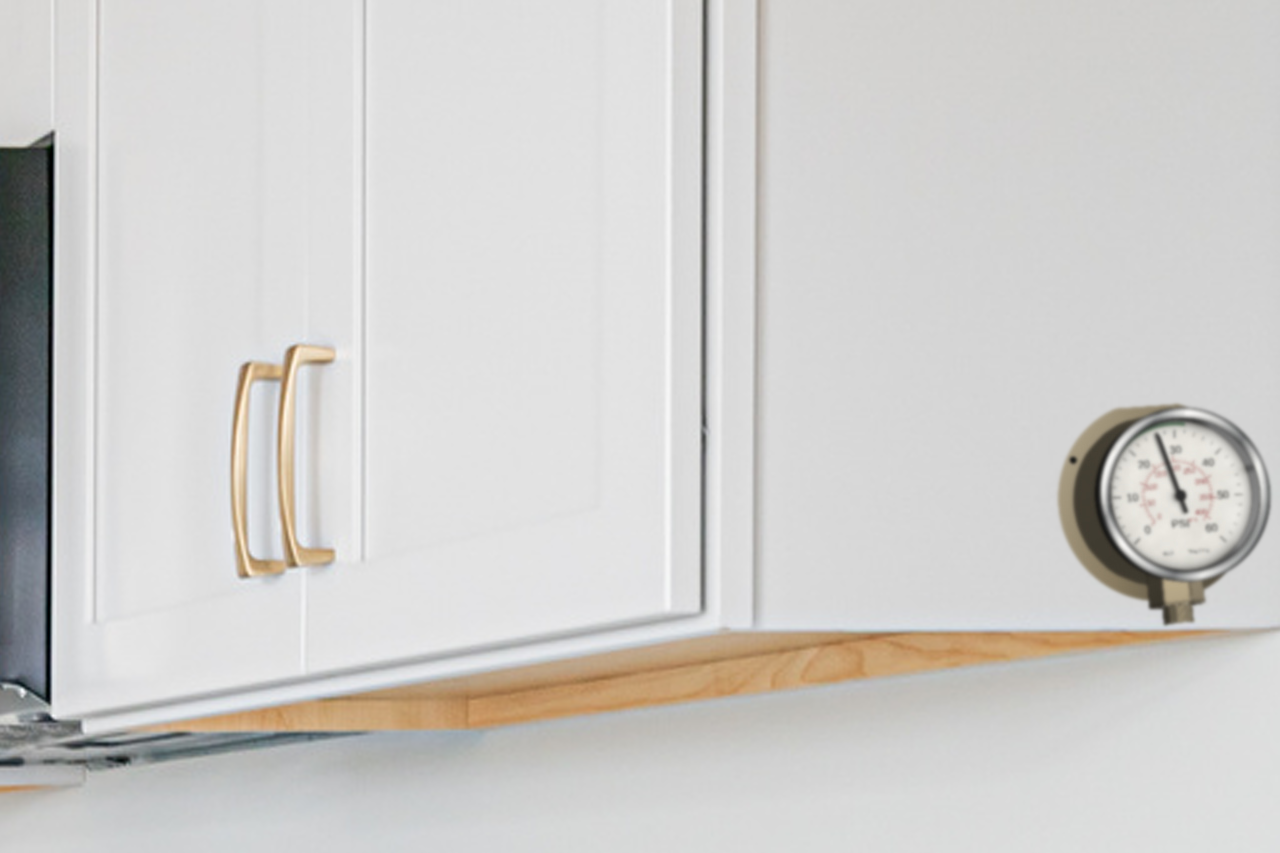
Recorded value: 26; psi
